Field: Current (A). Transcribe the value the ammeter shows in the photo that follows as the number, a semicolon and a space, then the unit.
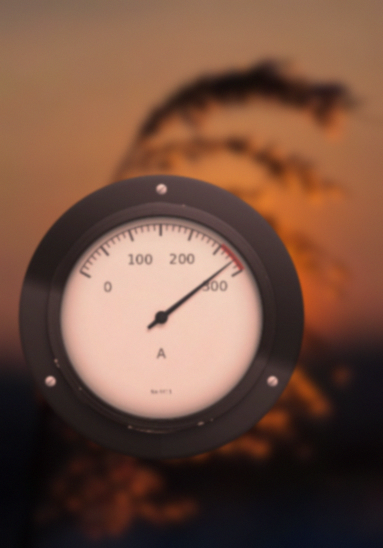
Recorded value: 280; A
